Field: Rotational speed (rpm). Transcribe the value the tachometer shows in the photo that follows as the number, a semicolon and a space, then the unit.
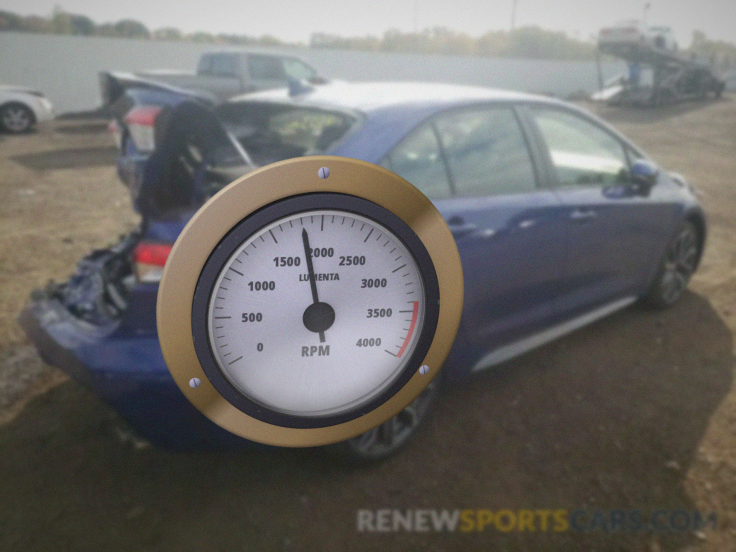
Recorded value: 1800; rpm
